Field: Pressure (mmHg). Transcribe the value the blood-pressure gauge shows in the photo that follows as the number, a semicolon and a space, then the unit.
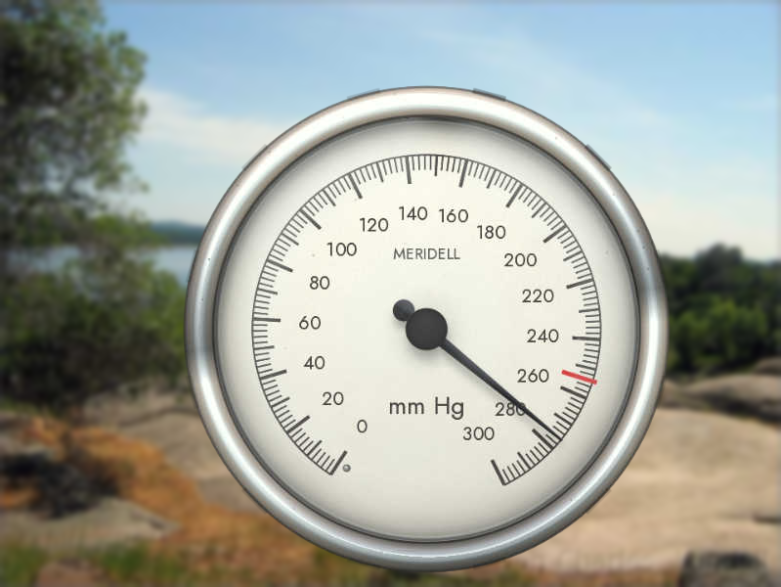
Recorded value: 276; mmHg
